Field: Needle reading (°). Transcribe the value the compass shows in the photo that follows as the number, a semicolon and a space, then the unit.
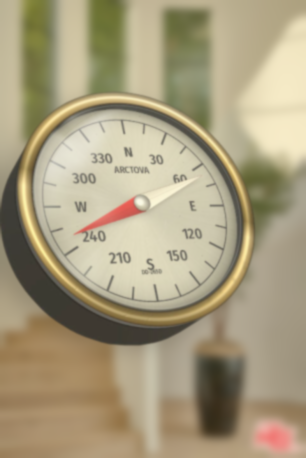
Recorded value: 247.5; °
